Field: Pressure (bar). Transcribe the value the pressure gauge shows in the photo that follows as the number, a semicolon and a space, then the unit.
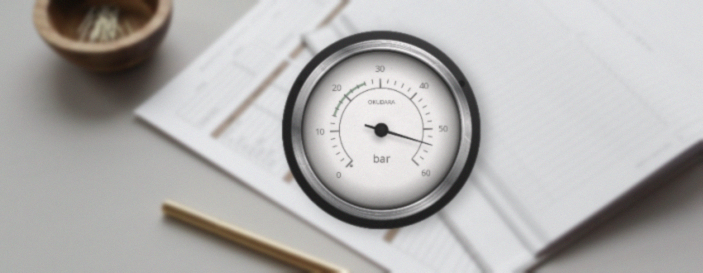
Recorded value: 54; bar
